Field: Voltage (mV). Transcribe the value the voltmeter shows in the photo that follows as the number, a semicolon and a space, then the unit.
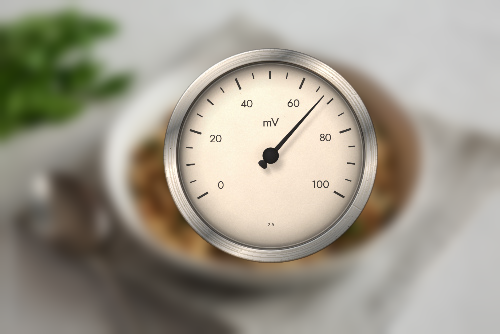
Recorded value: 67.5; mV
